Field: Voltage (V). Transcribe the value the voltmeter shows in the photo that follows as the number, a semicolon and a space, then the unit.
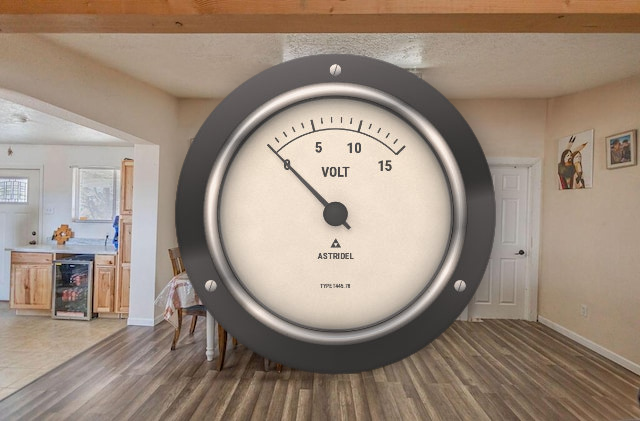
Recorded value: 0; V
